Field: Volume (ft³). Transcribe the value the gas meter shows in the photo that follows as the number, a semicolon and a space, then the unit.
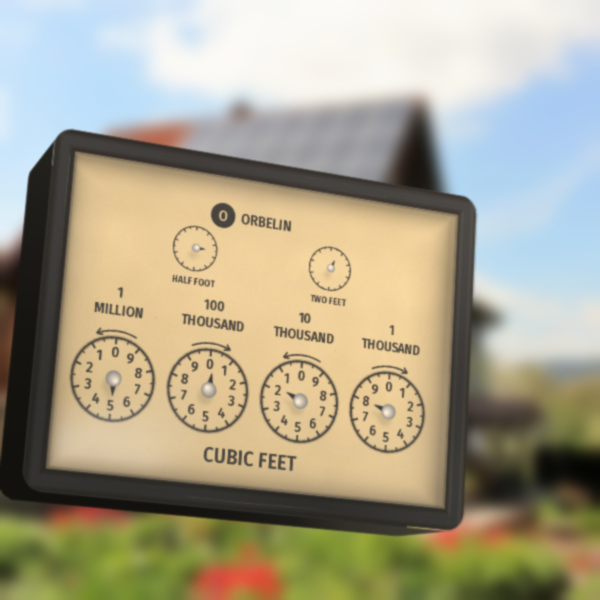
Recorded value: 501800; ft³
